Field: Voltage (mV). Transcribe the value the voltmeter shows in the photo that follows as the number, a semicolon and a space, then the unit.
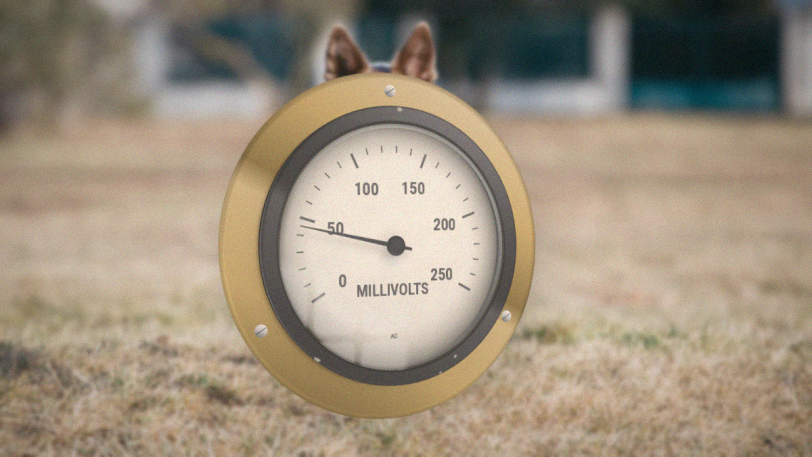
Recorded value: 45; mV
